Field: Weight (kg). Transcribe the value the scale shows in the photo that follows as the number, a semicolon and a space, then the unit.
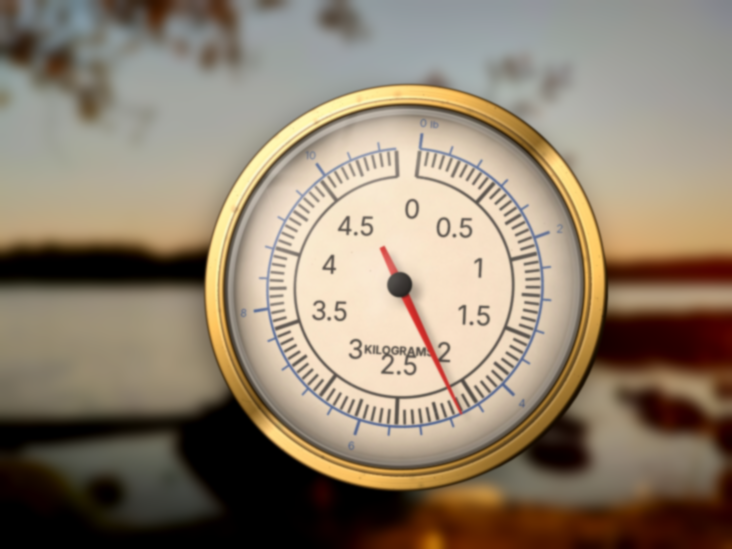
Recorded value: 2.1; kg
